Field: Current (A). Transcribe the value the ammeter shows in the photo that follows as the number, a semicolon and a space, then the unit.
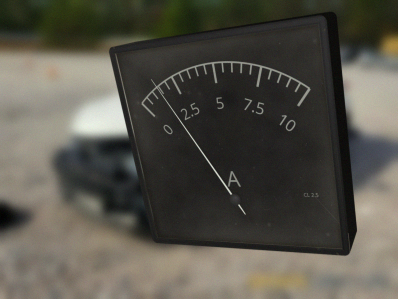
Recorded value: 1.5; A
